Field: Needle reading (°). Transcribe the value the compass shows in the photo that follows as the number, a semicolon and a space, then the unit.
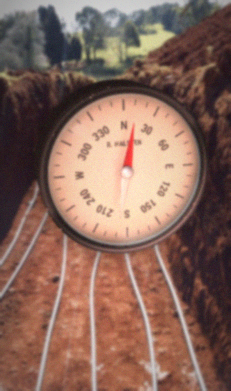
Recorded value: 10; °
